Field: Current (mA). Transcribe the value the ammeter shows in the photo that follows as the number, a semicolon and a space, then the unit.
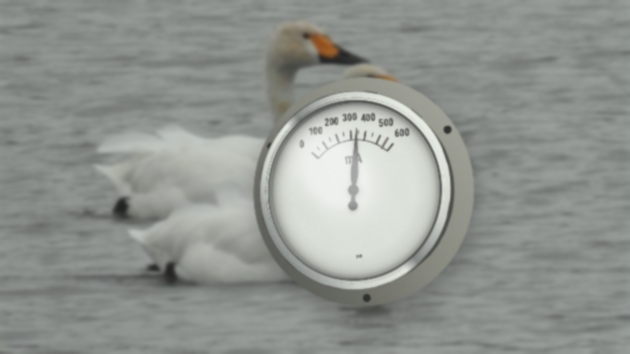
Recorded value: 350; mA
